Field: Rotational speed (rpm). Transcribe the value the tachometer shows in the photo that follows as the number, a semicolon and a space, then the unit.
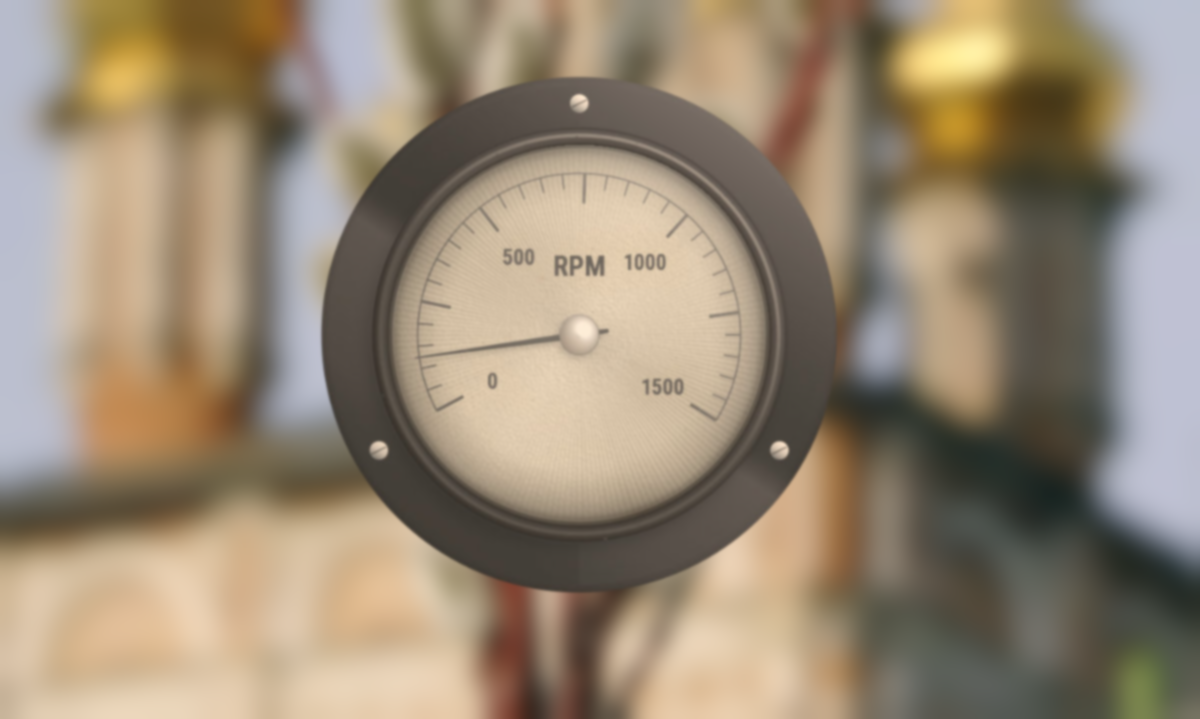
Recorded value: 125; rpm
